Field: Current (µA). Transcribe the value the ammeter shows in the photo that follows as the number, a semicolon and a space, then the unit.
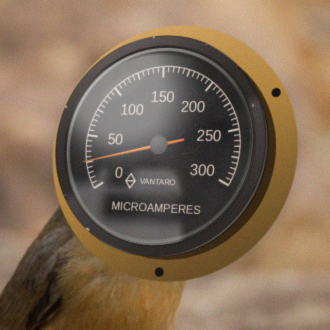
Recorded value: 25; µA
